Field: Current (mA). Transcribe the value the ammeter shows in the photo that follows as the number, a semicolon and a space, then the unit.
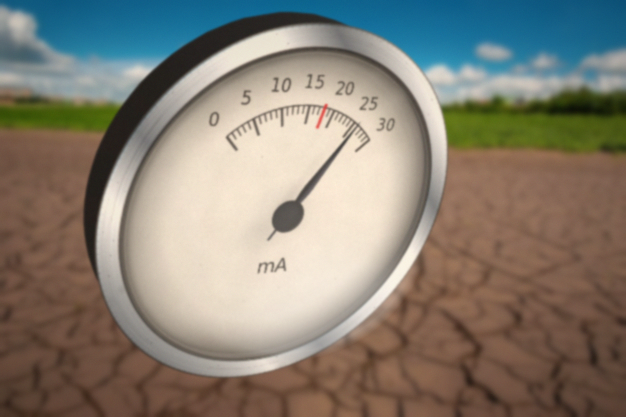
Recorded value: 25; mA
